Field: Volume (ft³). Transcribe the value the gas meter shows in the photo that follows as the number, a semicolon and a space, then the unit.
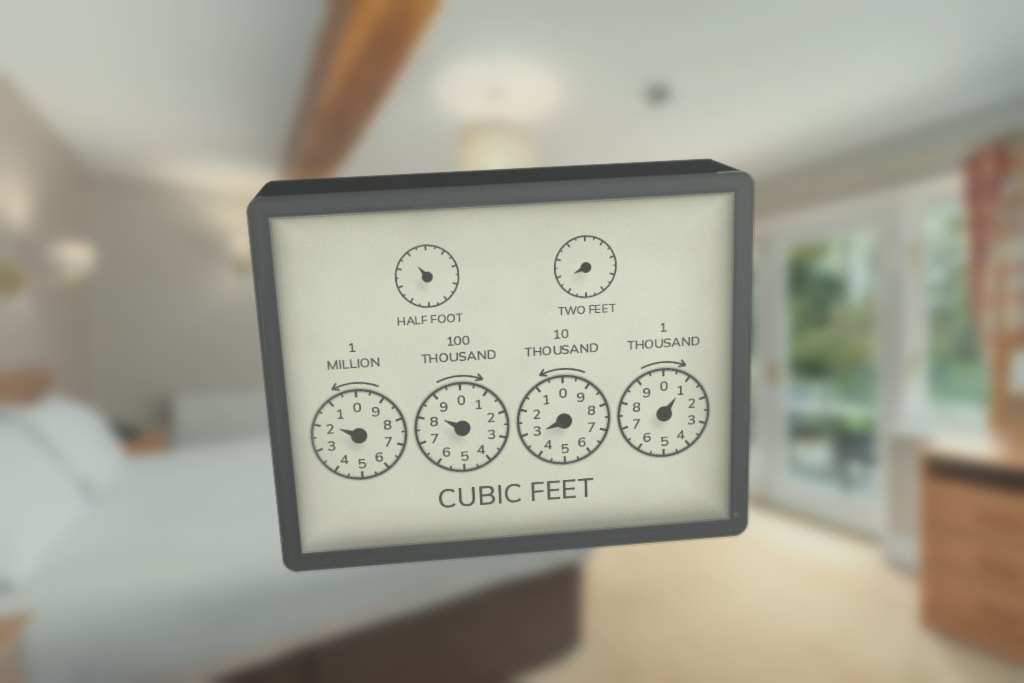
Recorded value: 183100; ft³
